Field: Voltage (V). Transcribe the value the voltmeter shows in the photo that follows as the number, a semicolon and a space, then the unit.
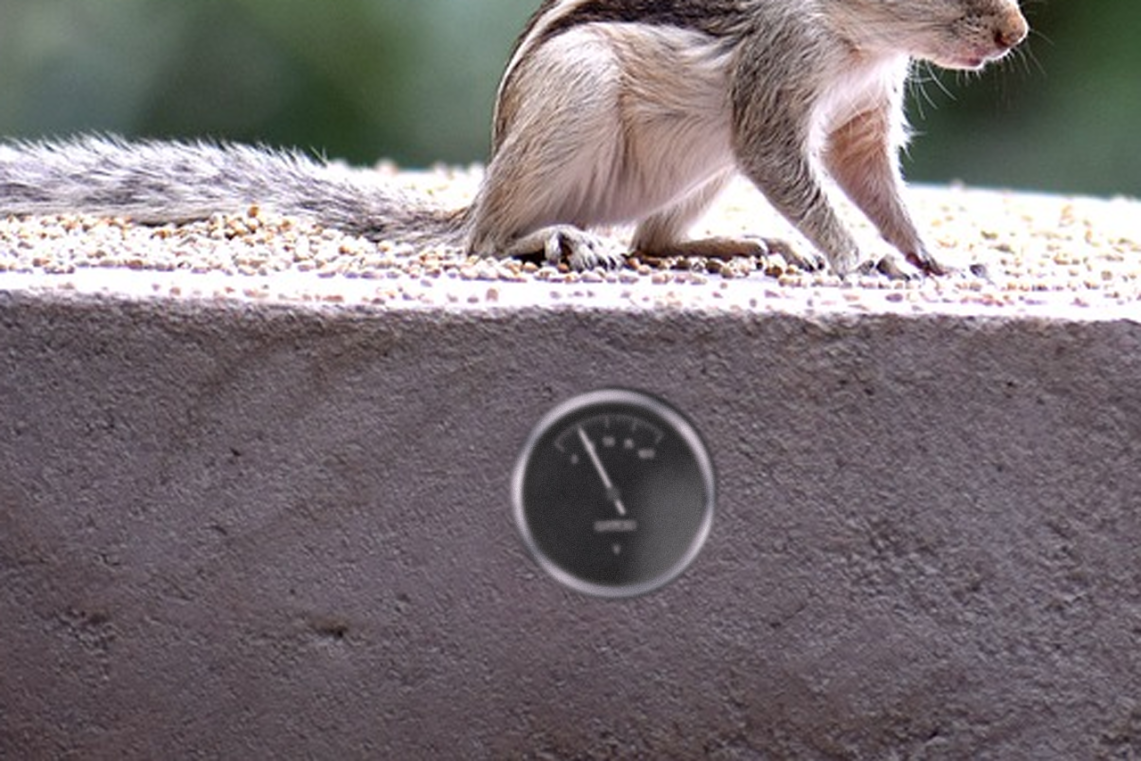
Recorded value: 25; V
